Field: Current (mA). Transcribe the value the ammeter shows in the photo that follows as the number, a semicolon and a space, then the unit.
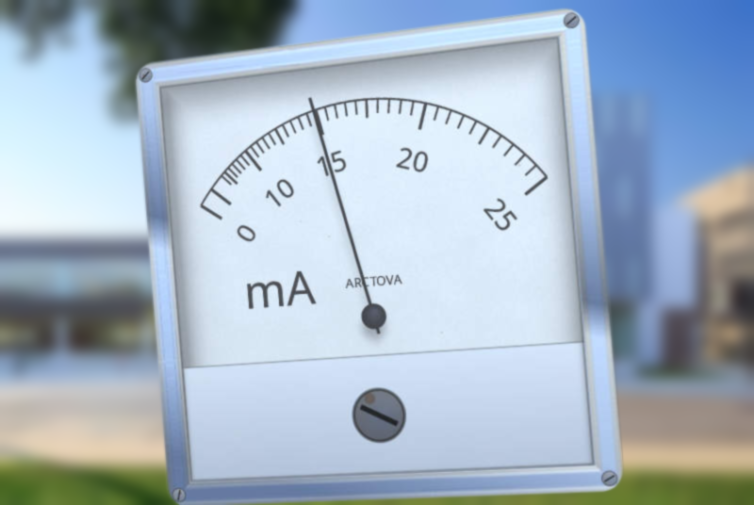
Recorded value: 15; mA
